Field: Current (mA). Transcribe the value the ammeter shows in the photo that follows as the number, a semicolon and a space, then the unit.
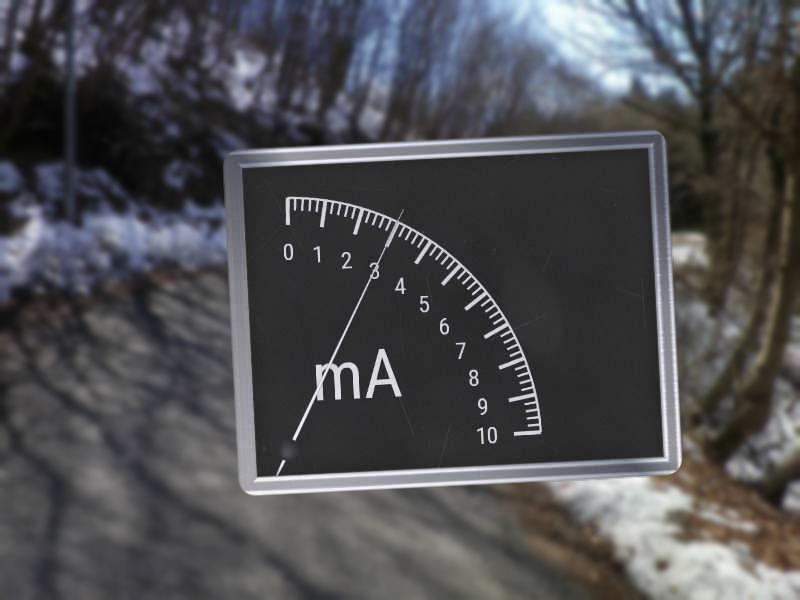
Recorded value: 3; mA
